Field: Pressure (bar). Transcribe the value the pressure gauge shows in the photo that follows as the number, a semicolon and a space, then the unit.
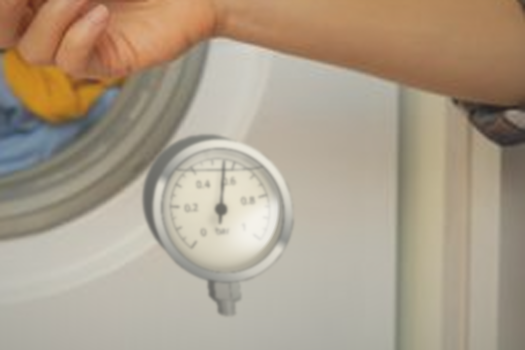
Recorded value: 0.55; bar
